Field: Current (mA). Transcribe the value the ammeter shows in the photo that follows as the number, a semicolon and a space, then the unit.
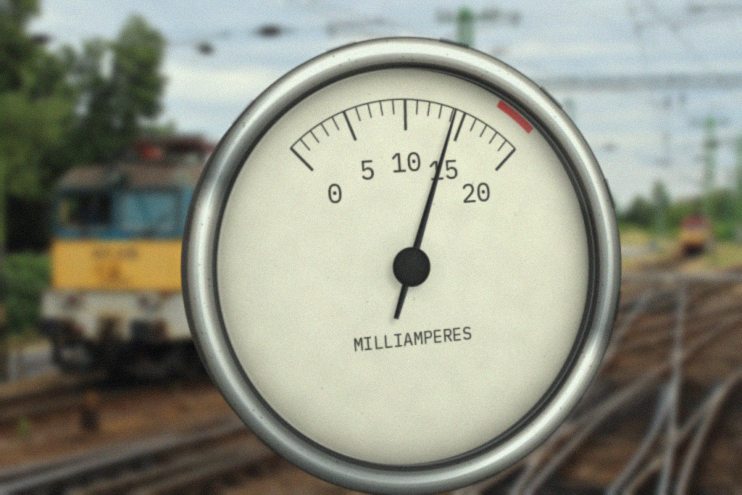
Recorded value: 14; mA
